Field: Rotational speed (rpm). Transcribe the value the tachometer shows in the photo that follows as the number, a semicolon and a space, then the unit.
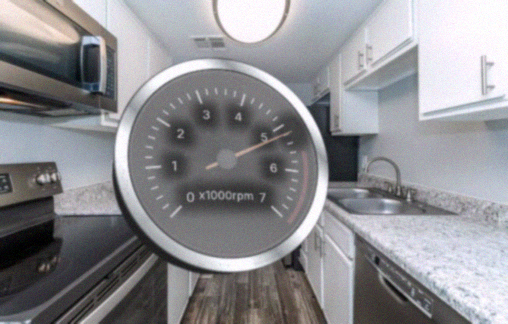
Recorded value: 5200; rpm
